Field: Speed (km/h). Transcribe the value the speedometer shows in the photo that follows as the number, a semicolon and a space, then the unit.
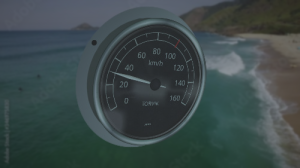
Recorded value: 30; km/h
